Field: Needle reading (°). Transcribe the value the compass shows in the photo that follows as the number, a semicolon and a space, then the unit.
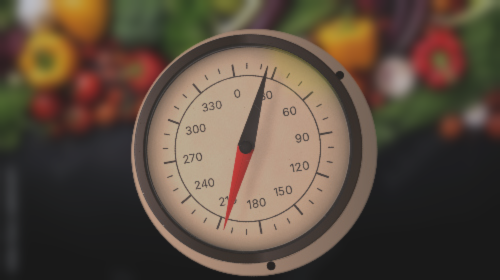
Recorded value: 205; °
